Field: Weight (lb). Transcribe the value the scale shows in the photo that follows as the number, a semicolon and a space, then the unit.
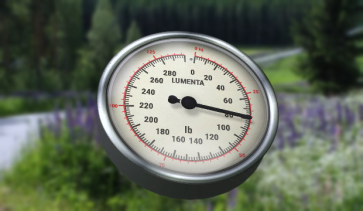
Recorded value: 80; lb
